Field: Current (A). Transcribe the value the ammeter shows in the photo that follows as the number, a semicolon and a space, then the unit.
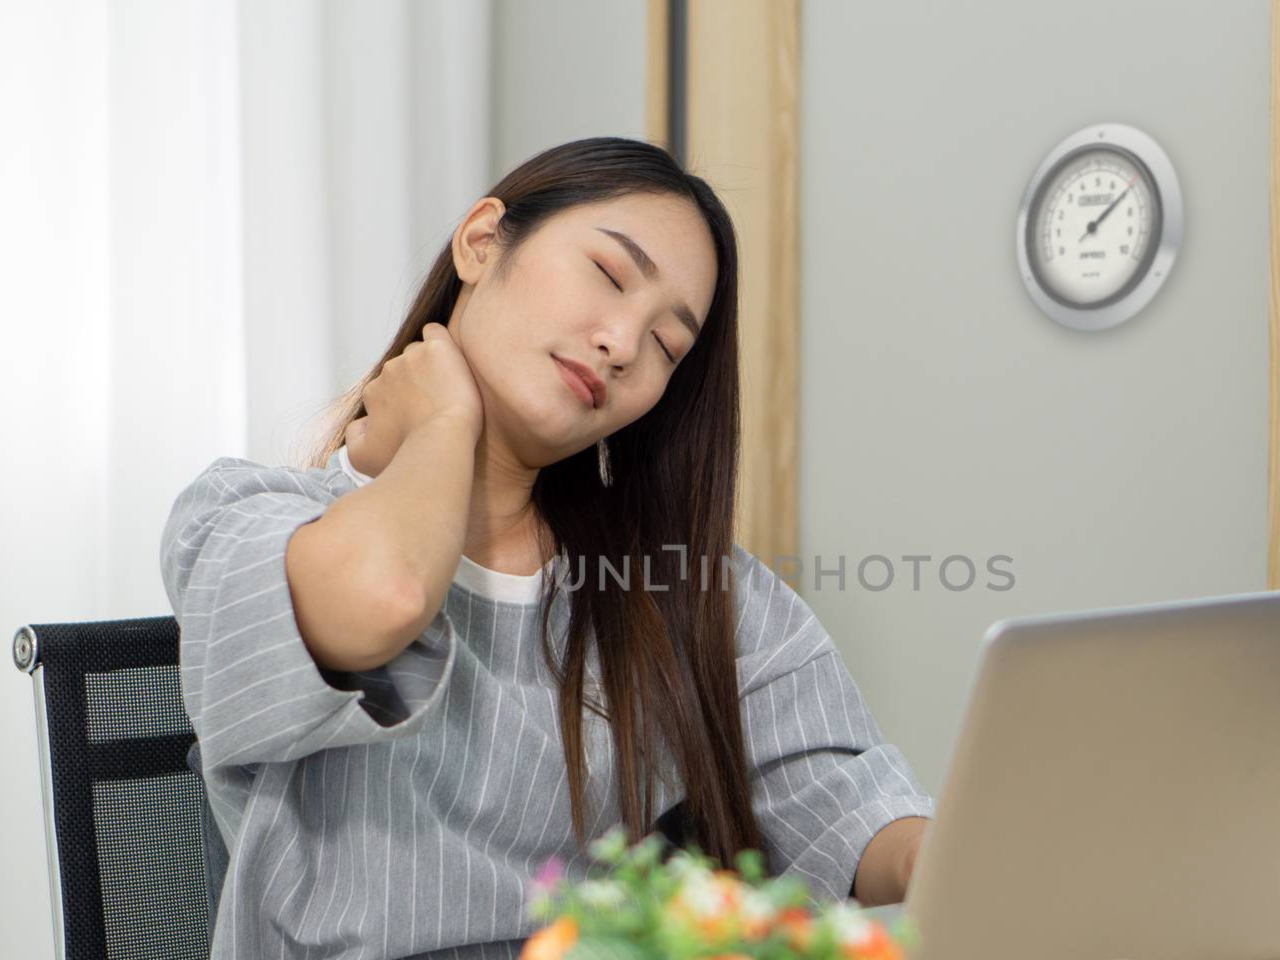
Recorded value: 7; A
